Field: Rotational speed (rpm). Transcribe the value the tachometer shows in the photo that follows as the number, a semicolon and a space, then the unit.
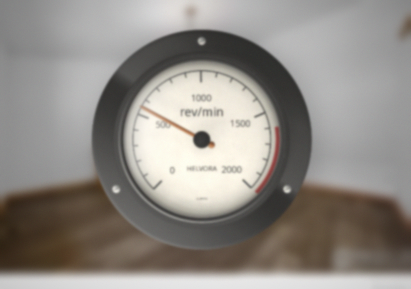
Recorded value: 550; rpm
